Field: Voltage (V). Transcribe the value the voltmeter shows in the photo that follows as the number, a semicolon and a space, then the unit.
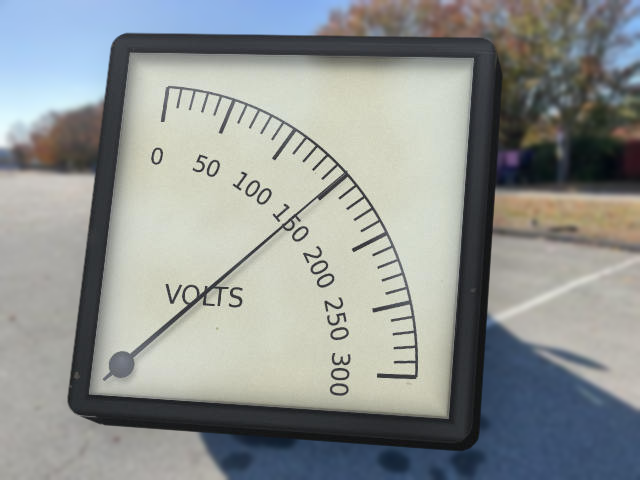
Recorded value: 150; V
